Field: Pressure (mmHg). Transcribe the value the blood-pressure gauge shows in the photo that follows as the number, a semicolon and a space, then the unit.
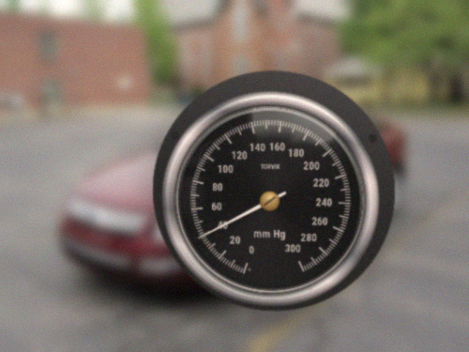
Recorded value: 40; mmHg
